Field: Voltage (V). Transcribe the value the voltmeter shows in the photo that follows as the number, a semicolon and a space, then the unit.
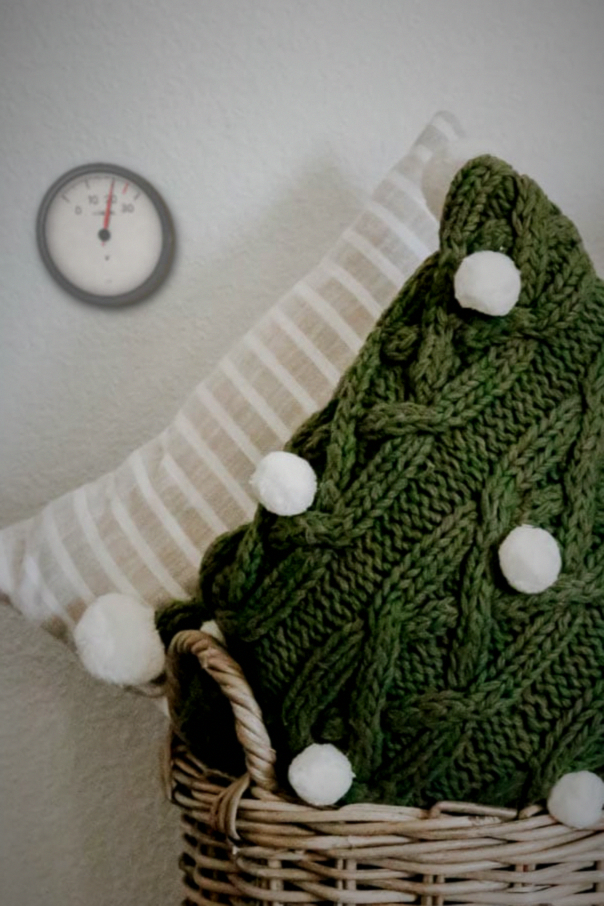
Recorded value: 20; V
